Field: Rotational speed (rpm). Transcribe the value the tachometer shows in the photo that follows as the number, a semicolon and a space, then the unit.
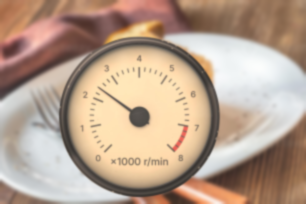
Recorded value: 2400; rpm
